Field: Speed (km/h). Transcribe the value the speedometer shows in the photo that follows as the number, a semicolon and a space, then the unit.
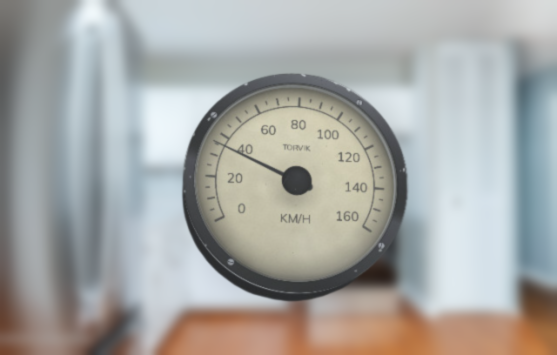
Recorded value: 35; km/h
